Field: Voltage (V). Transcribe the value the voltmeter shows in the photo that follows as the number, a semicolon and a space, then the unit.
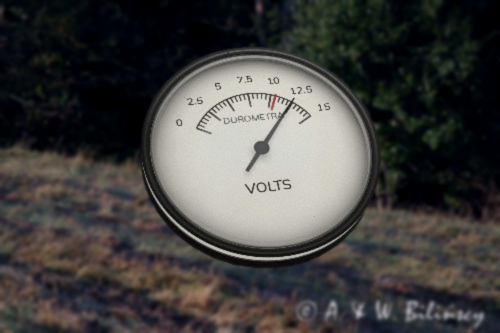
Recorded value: 12.5; V
